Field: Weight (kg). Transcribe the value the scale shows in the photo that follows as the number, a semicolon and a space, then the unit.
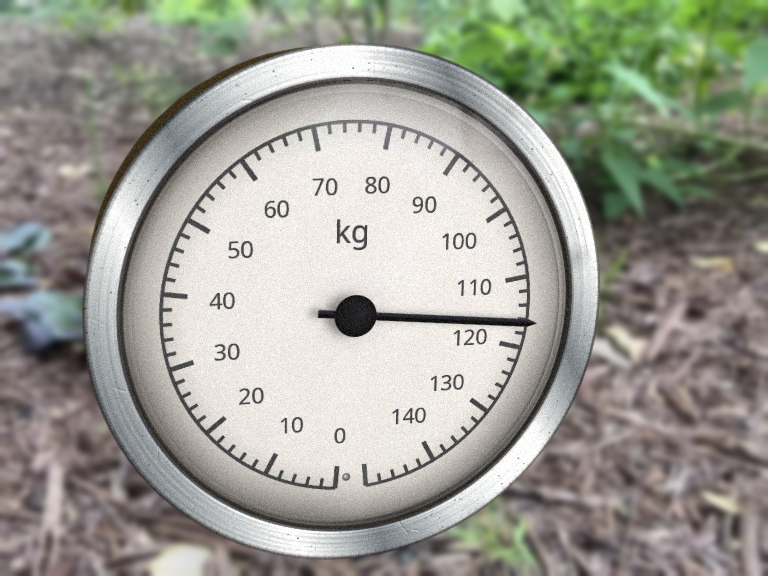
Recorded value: 116; kg
